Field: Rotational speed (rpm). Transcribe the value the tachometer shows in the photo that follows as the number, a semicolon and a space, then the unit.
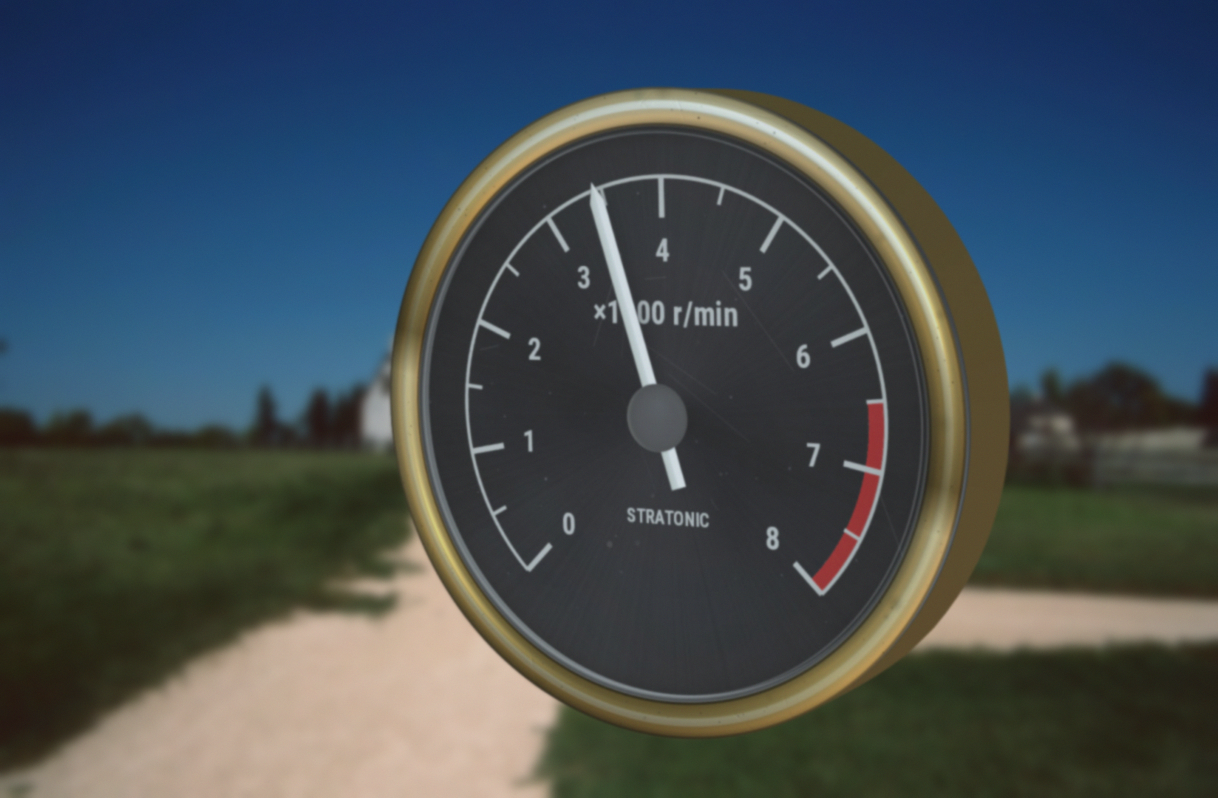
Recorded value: 3500; rpm
